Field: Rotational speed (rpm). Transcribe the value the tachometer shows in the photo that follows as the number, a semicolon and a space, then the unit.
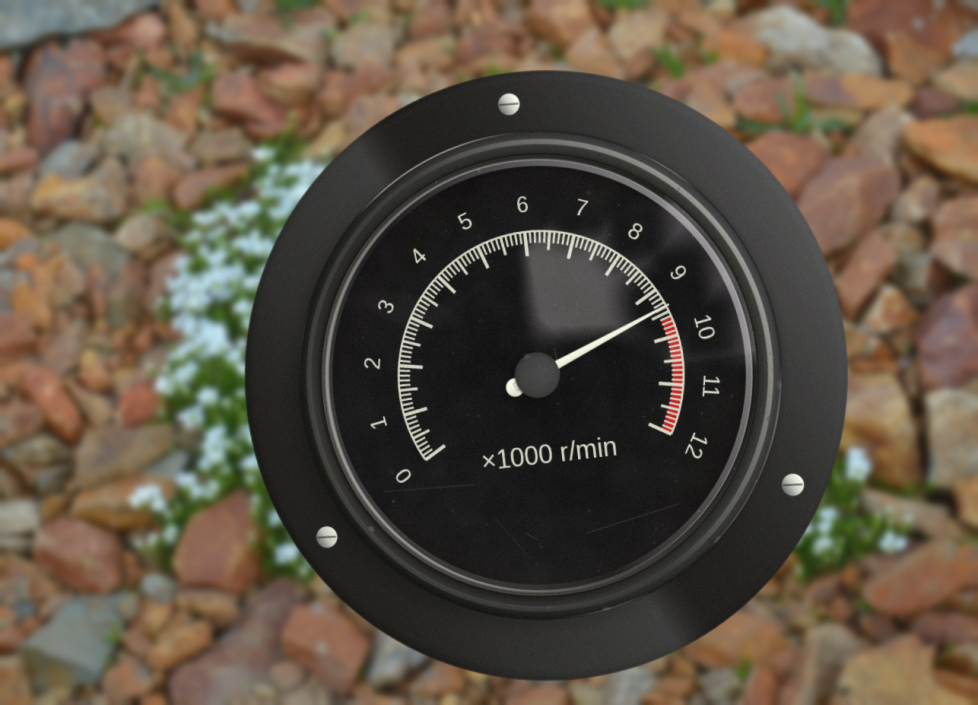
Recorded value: 9400; rpm
